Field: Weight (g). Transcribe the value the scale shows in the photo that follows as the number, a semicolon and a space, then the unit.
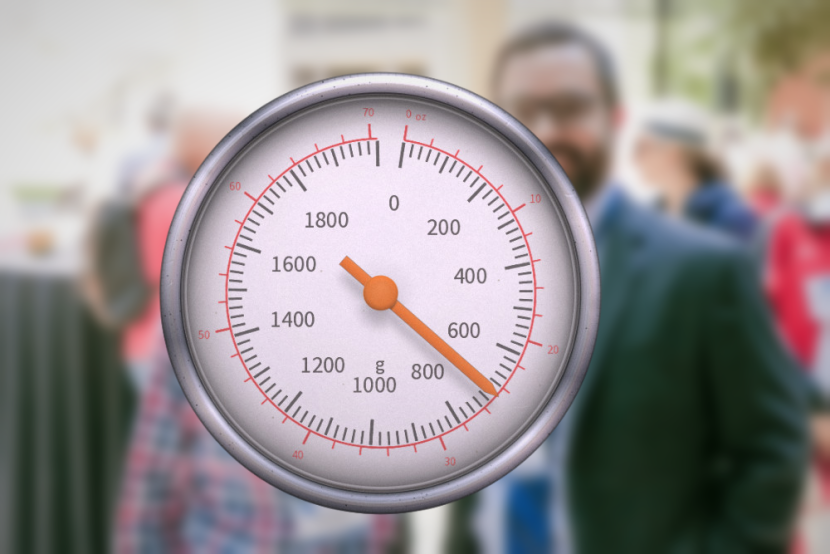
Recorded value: 700; g
